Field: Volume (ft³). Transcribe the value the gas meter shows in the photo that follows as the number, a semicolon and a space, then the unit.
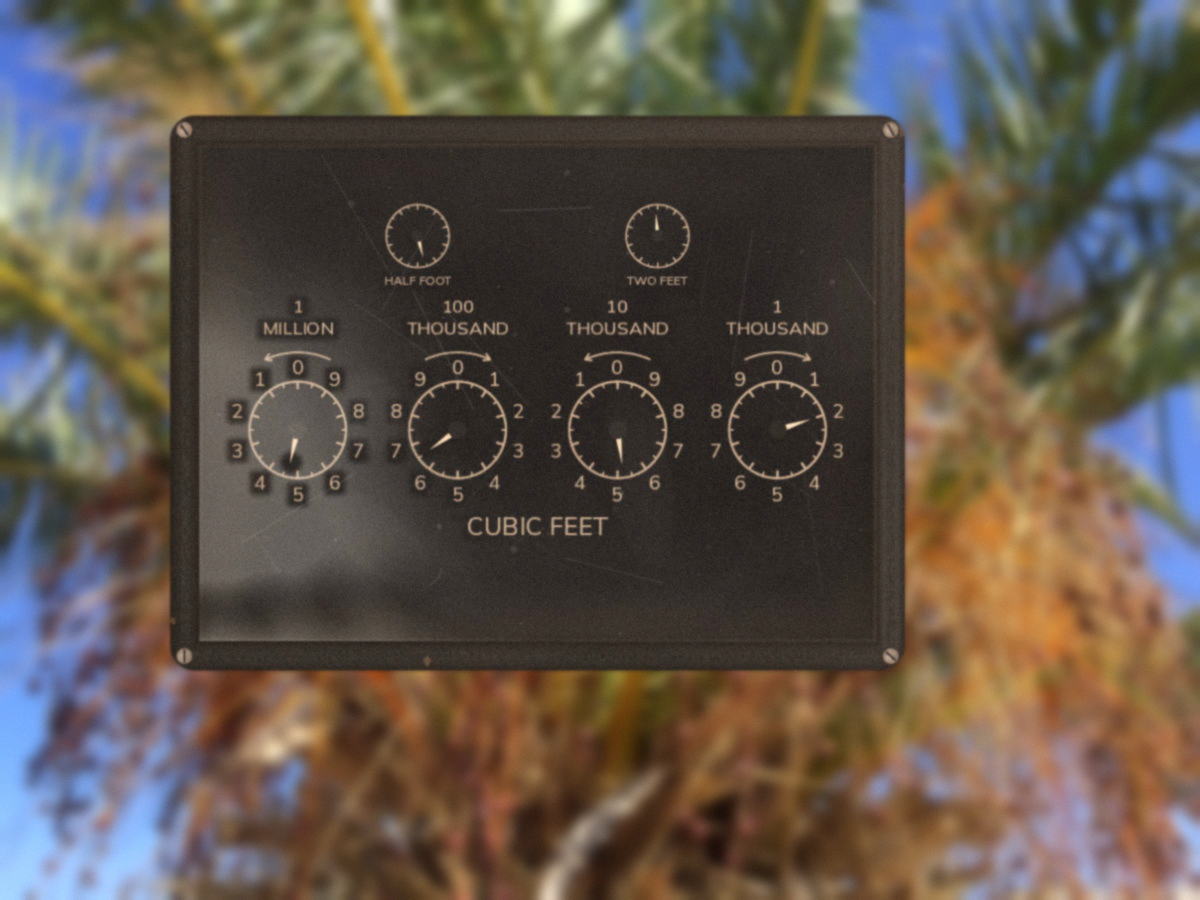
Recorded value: 465200; ft³
